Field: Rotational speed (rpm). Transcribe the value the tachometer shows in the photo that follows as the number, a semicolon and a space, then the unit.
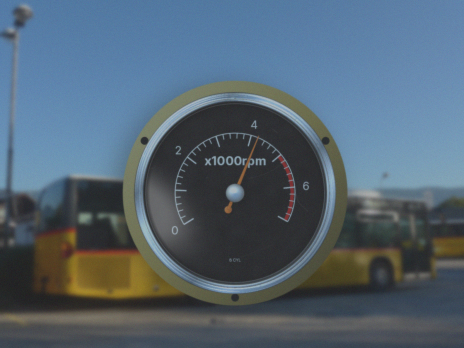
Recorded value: 4200; rpm
